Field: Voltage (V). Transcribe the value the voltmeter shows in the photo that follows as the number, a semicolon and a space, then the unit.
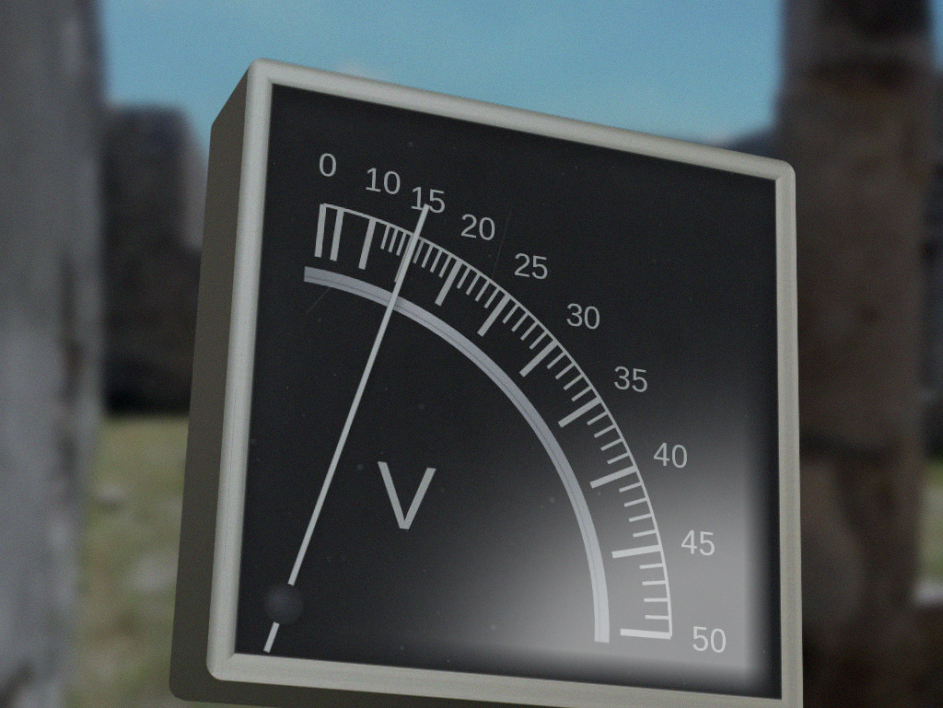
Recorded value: 15; V
